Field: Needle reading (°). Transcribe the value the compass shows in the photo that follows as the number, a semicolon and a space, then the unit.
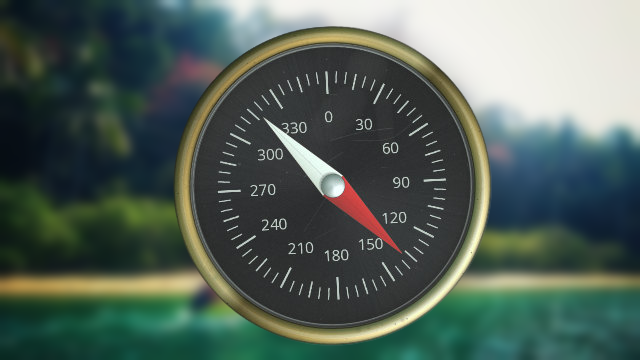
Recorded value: 137.5; °
